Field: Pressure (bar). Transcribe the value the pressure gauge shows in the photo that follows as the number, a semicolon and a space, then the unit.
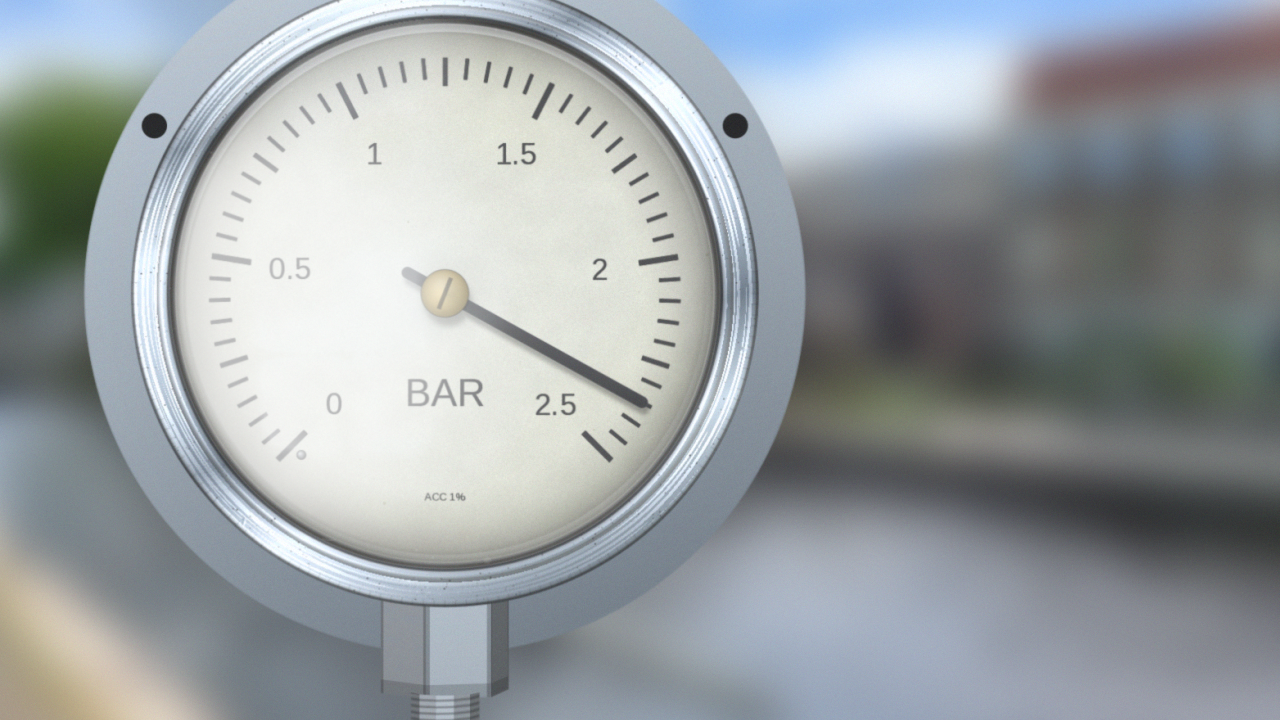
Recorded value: 2.35; bar
